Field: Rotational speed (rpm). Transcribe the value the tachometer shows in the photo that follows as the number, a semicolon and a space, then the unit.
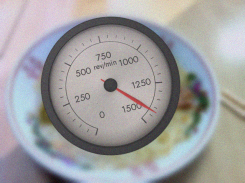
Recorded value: 1425; rpm
